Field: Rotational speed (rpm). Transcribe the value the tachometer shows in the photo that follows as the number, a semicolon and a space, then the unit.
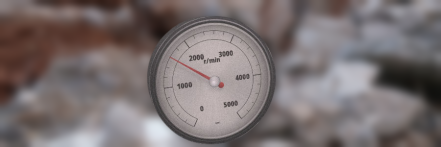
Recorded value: 1600; rpm
